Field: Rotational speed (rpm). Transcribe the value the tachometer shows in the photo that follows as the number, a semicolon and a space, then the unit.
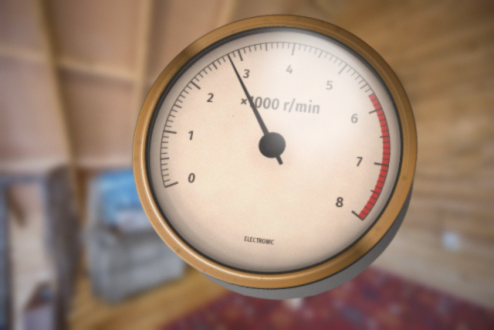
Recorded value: 2800; rpm
